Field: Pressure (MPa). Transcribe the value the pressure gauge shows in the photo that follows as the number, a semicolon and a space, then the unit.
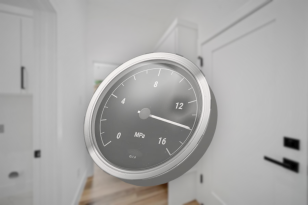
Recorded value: 14; MPa
